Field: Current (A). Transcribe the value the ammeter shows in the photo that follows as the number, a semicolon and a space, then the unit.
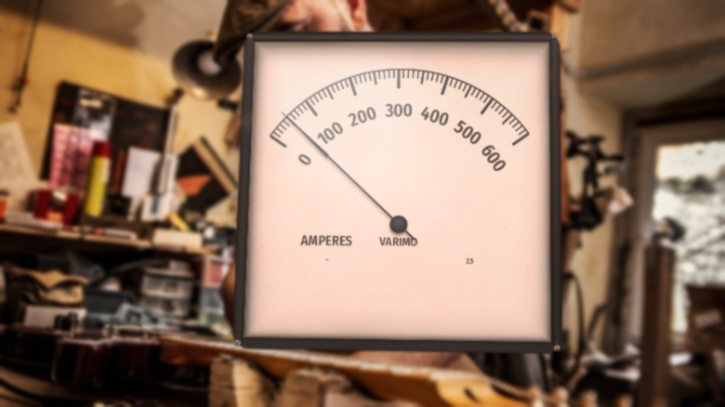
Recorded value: 50; A
